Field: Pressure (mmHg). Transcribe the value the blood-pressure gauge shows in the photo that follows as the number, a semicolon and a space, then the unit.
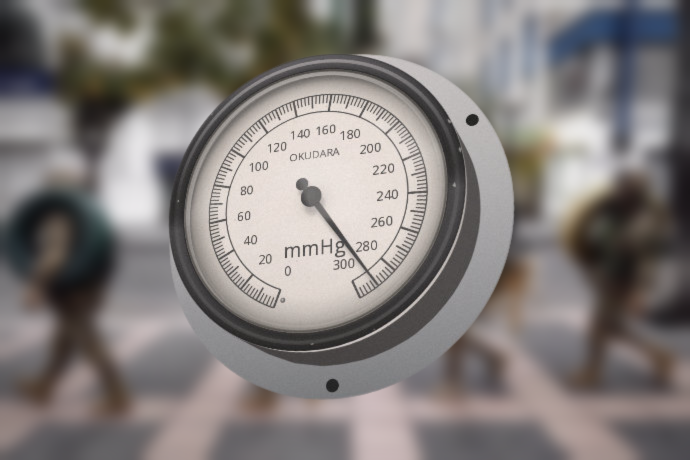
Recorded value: 290; mmHg
